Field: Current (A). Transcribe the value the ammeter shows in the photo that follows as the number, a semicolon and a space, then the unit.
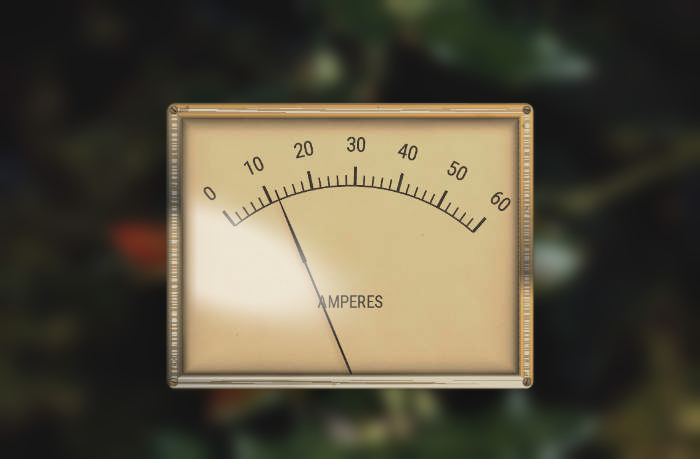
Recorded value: 12; A
